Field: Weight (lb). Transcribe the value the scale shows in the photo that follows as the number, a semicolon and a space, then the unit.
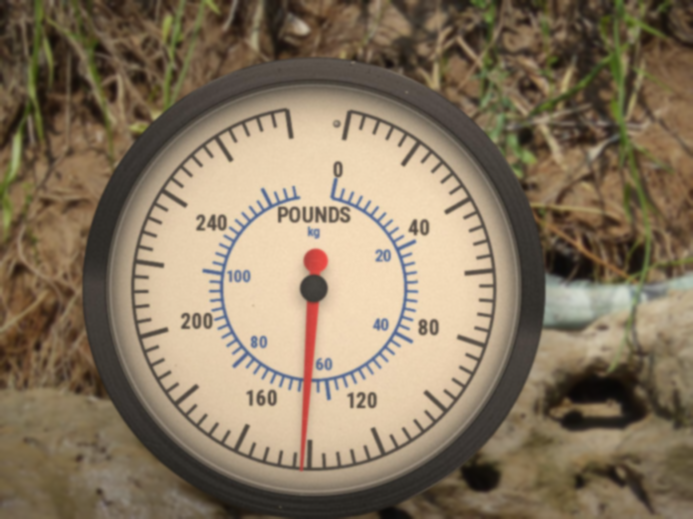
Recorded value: 142; lb
